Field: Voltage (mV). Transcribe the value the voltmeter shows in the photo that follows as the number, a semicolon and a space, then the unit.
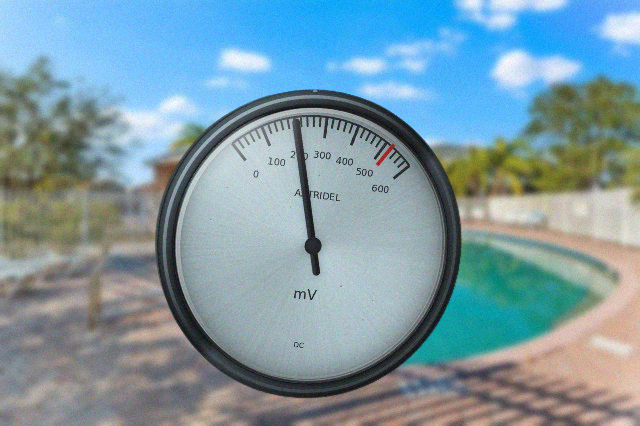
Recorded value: 200; mV
